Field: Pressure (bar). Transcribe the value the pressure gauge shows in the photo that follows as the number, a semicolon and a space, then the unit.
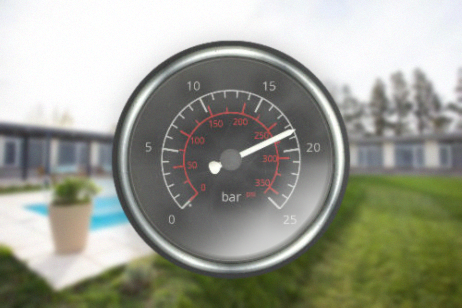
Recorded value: 18.5; bar
